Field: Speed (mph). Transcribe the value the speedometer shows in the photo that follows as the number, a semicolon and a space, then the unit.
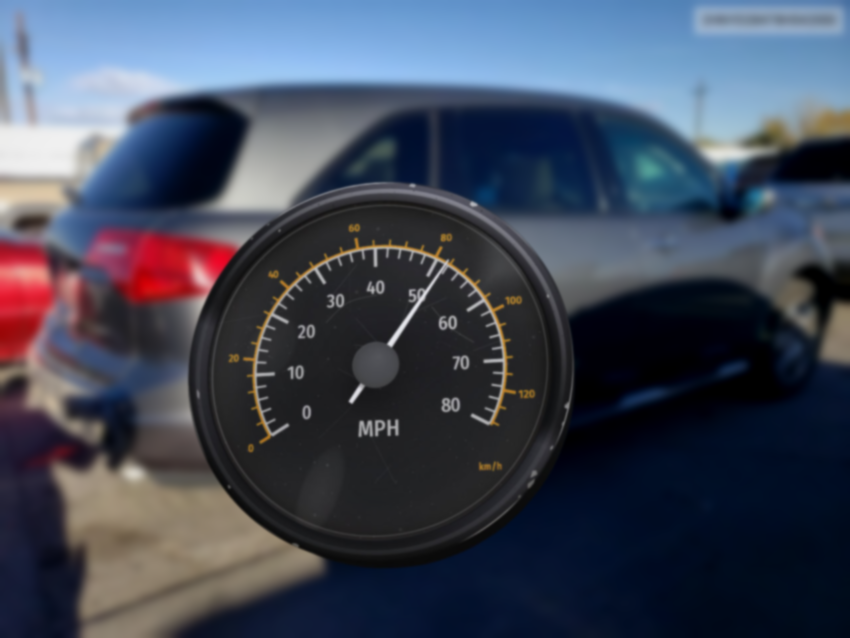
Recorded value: 52; mph
